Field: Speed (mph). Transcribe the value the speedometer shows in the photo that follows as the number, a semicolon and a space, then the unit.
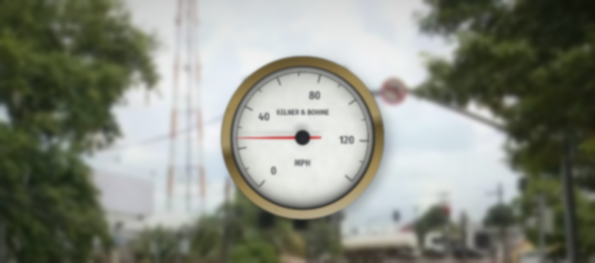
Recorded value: 25; mph
